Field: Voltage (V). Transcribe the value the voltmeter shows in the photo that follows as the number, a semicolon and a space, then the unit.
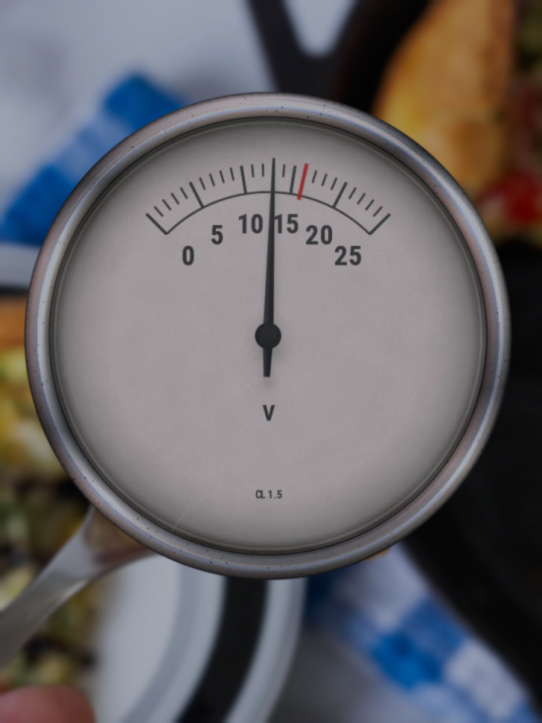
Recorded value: 13; V
